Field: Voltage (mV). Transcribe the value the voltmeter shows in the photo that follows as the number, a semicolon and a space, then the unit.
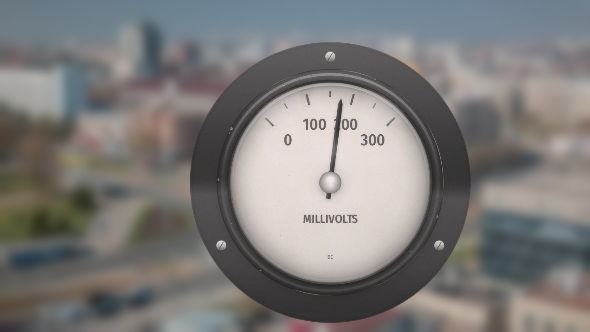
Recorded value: 175; mV
